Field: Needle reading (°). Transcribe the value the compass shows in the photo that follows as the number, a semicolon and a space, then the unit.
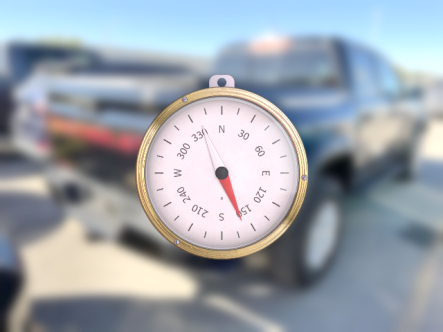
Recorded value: 157.5; °
